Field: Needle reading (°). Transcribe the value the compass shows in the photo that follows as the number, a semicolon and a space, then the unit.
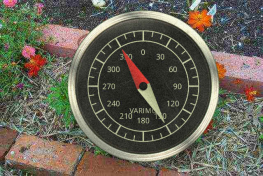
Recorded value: 330; °
